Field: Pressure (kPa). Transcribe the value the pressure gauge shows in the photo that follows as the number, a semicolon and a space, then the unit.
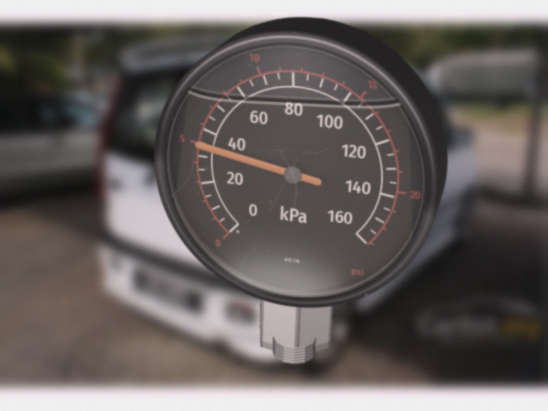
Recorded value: 35; kPa
